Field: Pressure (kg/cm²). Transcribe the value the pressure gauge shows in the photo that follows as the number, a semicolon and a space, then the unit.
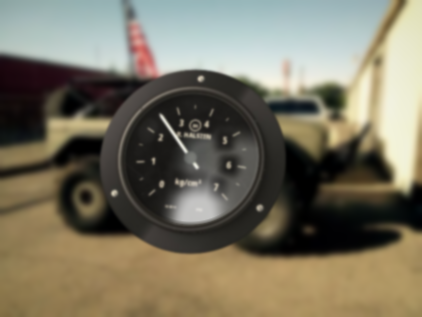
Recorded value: 2.5; kg/cm²
